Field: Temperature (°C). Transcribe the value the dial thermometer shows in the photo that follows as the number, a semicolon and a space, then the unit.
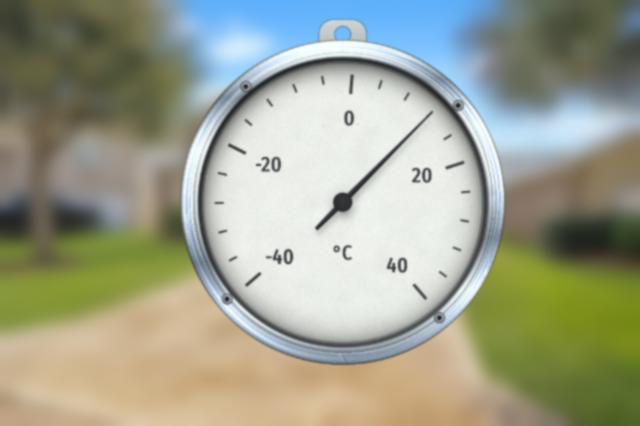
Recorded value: 12; °C
